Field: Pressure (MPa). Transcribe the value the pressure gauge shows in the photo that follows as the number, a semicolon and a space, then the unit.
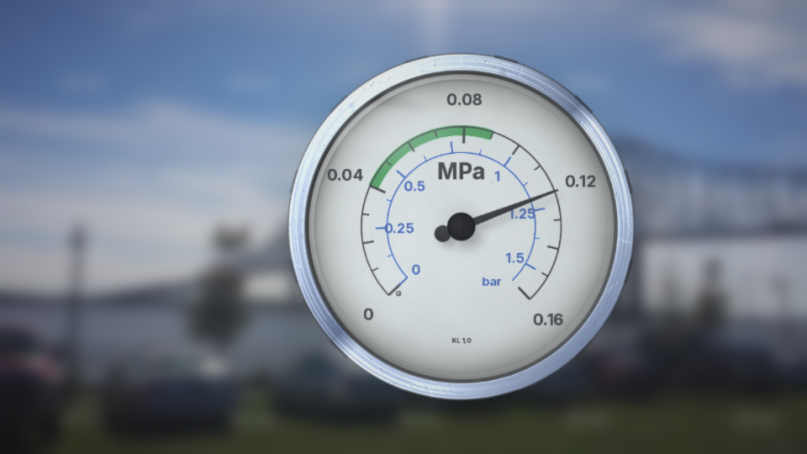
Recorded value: 0.12; MPa
